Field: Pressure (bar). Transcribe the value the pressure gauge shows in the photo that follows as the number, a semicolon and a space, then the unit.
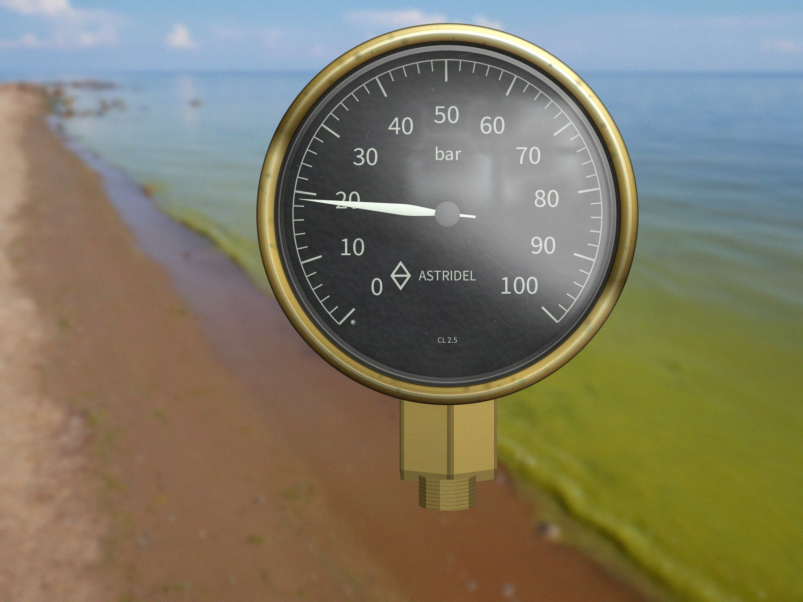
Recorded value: 19; bar
